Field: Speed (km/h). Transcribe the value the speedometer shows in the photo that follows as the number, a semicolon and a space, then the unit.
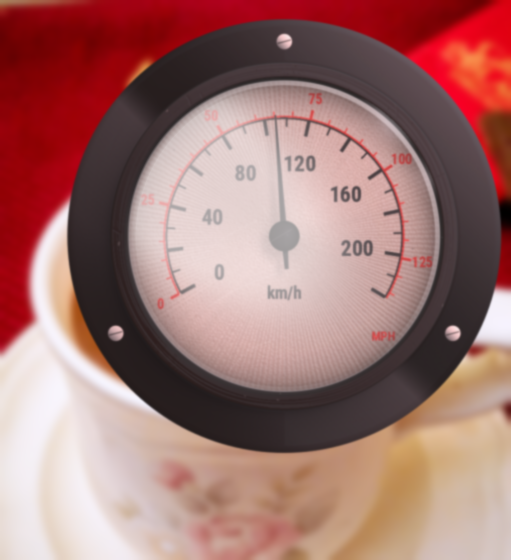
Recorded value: 105; km/h
